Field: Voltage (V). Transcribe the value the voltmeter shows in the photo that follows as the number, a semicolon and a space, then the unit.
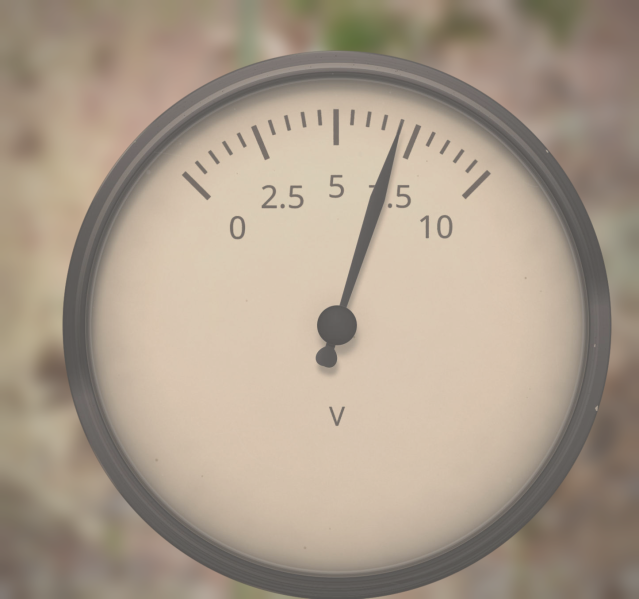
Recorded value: 7; V
